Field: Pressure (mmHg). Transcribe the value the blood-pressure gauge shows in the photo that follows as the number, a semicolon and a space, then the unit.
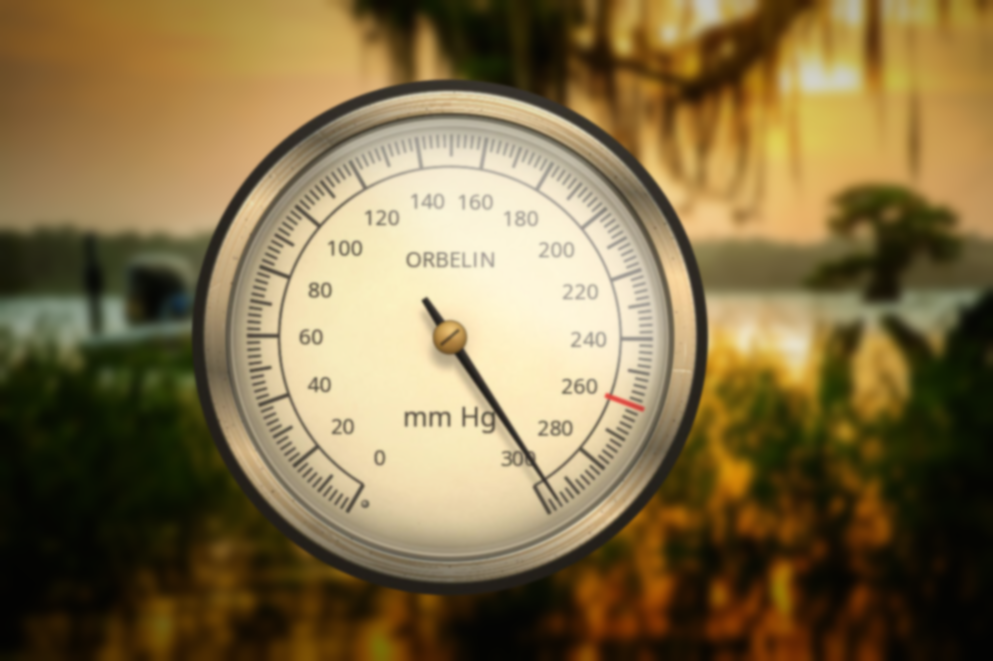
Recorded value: 296; mmHg
